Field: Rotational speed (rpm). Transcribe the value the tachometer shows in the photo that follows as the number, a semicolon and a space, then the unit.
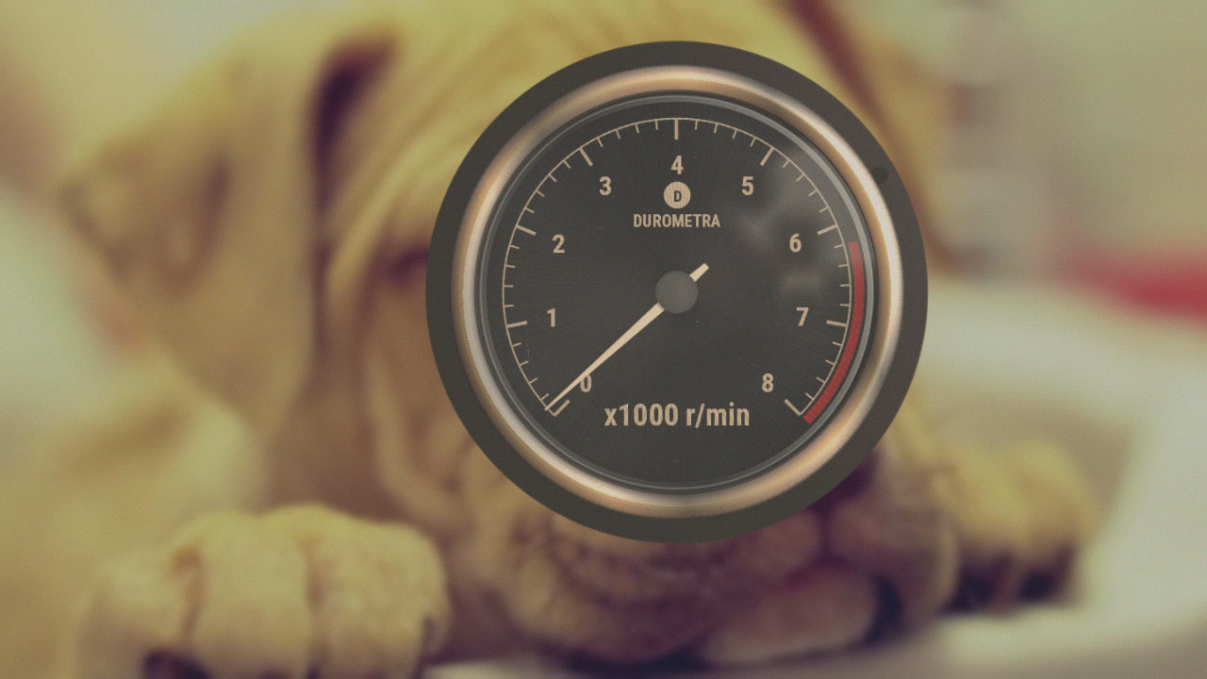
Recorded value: 100; rpm
